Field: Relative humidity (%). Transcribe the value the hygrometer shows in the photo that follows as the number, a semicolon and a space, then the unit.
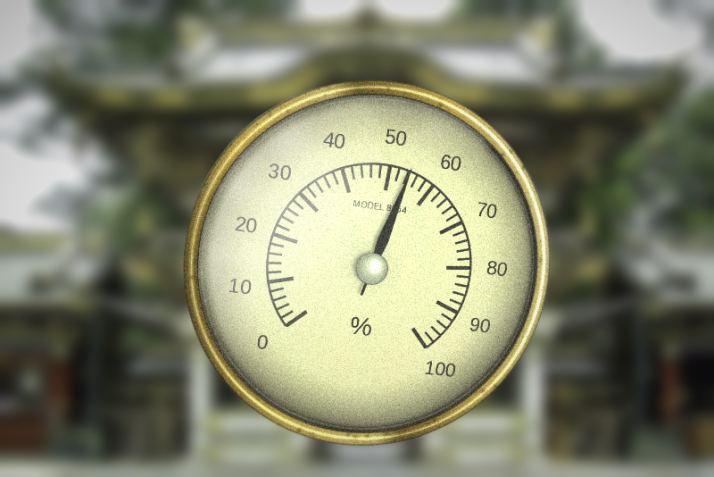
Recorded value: 54; %
